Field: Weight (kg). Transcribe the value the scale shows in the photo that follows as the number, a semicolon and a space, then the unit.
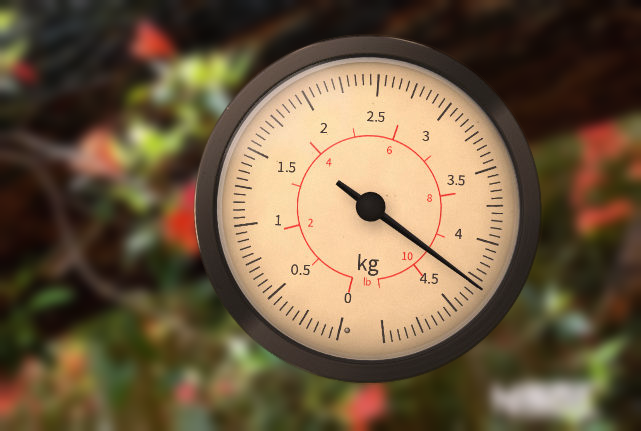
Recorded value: 4.3; kg
